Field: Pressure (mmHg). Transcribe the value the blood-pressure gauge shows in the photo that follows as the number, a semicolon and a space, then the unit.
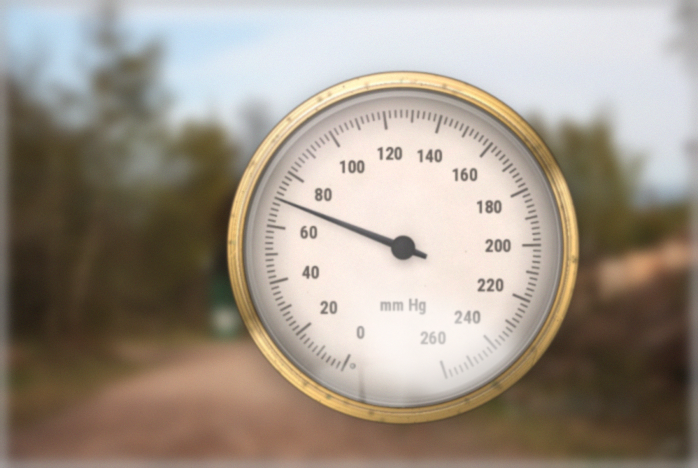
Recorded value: 70; mmHg
